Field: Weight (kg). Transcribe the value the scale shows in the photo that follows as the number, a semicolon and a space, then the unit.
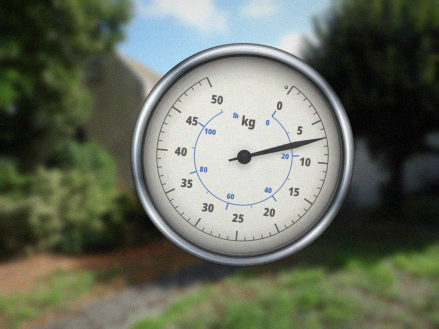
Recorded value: 7; kg
